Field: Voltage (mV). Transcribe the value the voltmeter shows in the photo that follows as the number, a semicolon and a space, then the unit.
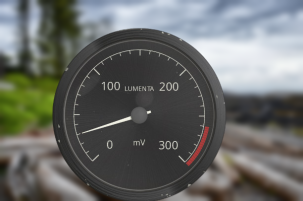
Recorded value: 30; mV
